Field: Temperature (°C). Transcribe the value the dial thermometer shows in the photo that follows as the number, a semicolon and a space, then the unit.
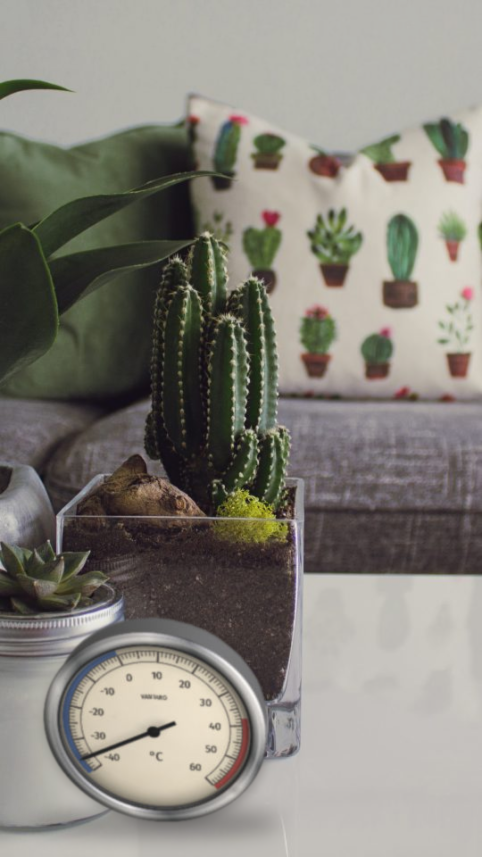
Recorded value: -35; °C
